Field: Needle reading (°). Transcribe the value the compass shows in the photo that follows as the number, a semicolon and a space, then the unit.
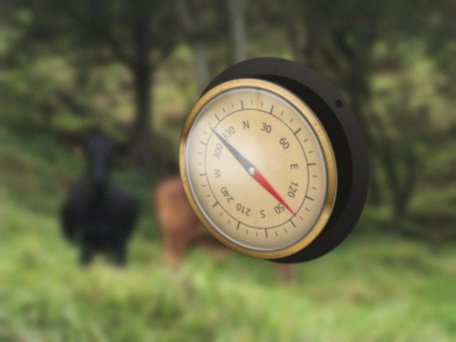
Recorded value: 140; °
